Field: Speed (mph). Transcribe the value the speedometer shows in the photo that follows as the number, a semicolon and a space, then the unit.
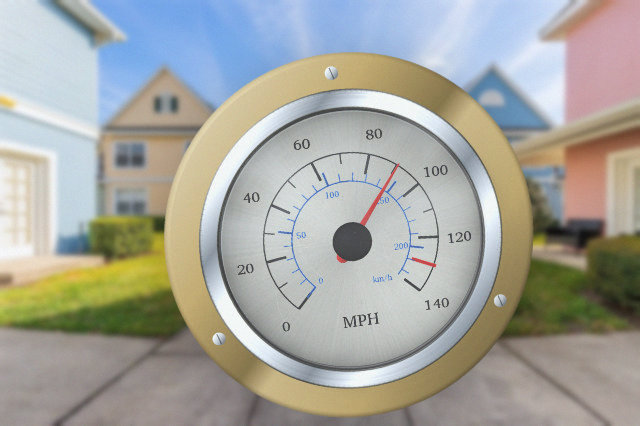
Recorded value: 90; mph
